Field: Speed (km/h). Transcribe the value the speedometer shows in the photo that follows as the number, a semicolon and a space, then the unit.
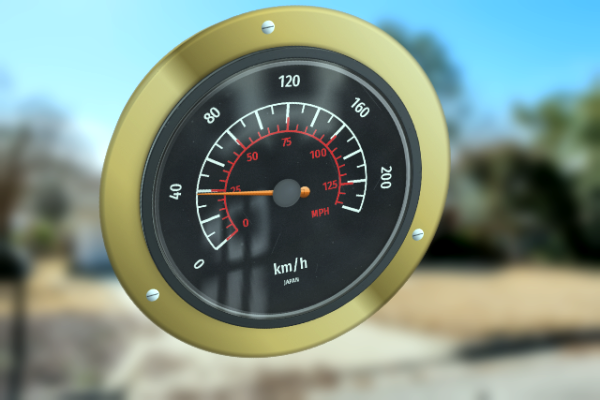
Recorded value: 40; km/h
